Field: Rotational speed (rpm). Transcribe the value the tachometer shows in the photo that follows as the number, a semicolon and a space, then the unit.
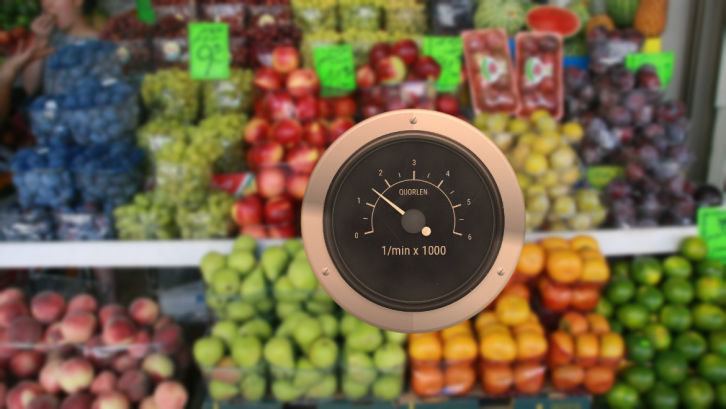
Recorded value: 1500; rpm
